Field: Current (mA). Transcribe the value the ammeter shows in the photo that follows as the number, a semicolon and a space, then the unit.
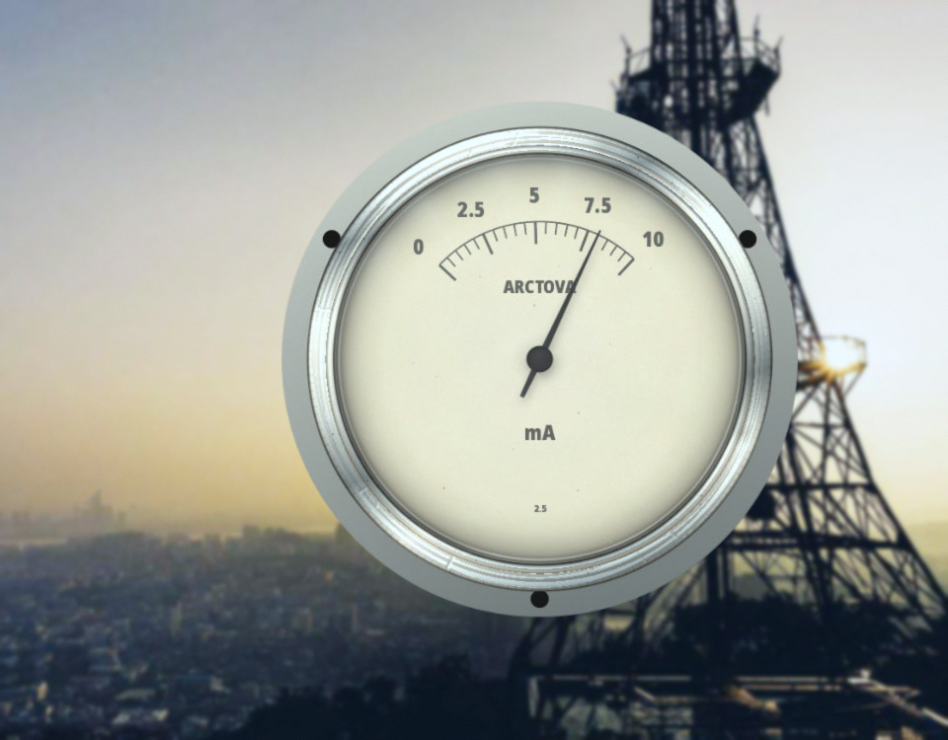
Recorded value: 8; mA
